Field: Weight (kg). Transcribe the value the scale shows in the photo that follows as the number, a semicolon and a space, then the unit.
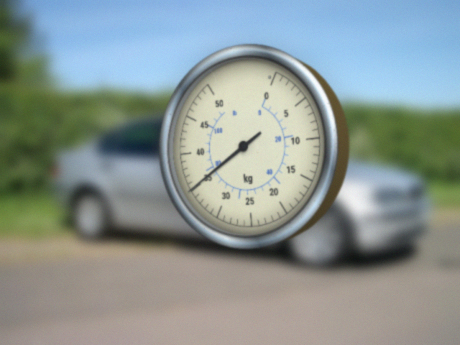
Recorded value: 35; kg
